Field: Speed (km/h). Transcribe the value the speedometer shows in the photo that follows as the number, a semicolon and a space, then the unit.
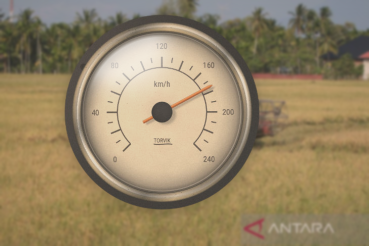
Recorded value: 175; km/h
